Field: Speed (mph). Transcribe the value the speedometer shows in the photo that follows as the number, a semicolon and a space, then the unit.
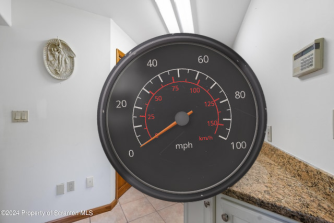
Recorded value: 0; mph
